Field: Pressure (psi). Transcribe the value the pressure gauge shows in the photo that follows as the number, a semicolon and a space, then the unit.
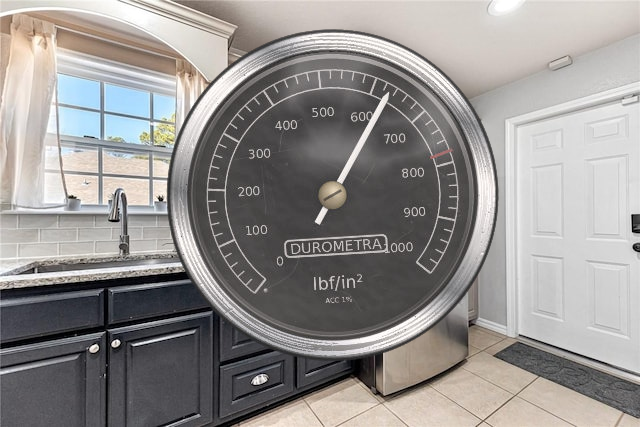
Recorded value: 630; psi
